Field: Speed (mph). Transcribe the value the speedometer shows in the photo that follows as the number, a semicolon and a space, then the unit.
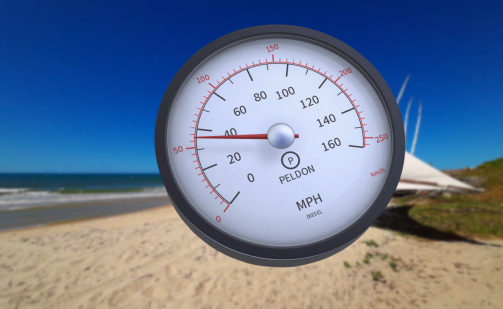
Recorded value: 35; mph
